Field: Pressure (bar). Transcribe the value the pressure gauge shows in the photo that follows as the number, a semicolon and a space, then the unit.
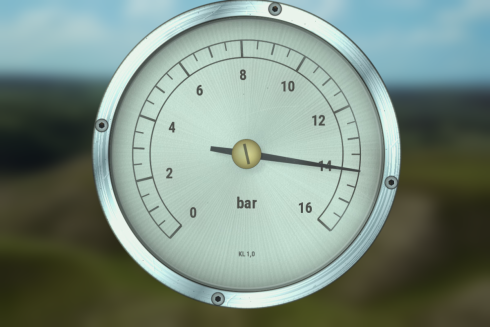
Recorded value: 14; bar
